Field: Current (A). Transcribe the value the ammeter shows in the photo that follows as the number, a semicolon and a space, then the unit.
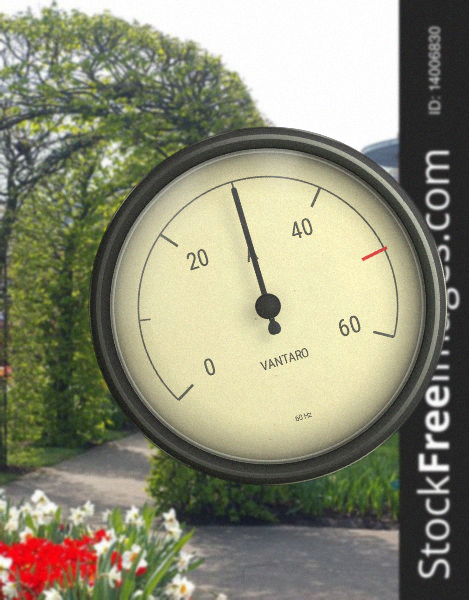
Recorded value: 30; A
